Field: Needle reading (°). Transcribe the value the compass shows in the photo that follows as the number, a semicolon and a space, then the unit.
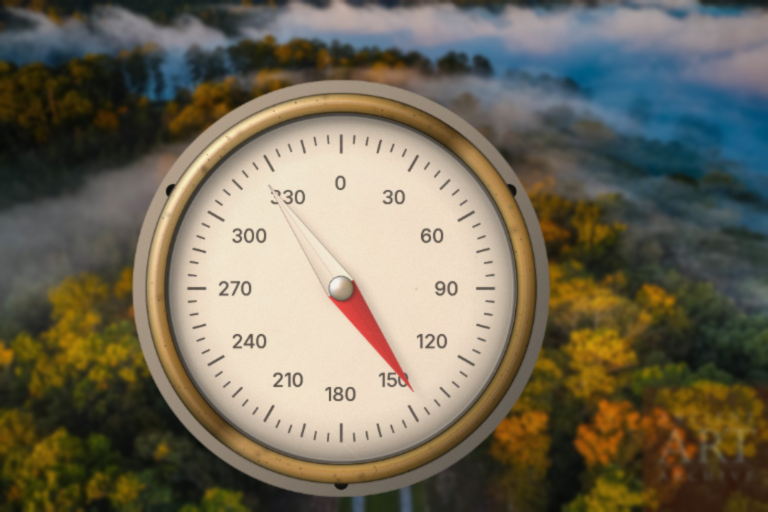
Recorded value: 145; °
